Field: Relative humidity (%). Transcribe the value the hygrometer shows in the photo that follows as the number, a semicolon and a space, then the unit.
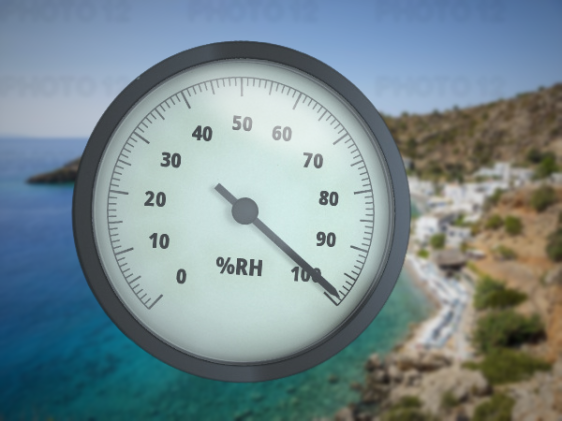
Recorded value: 99; %
